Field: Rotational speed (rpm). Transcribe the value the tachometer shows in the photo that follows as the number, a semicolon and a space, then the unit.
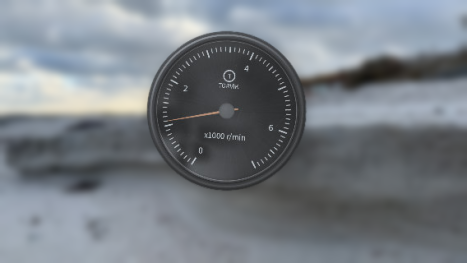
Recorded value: 1100; rpm
